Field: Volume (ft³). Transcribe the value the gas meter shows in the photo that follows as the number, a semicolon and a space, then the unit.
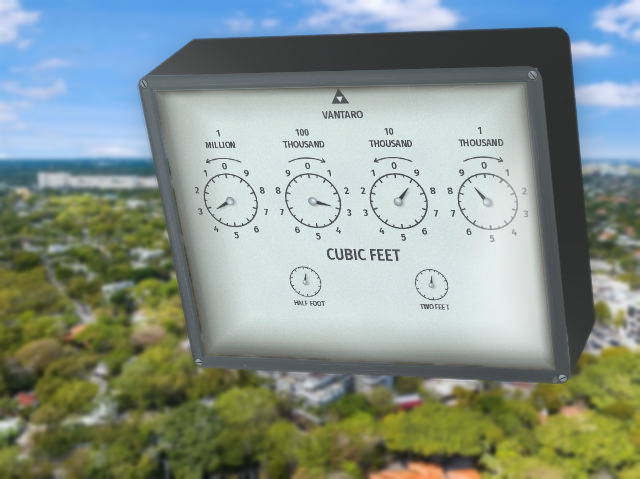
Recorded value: 328900; ft³
